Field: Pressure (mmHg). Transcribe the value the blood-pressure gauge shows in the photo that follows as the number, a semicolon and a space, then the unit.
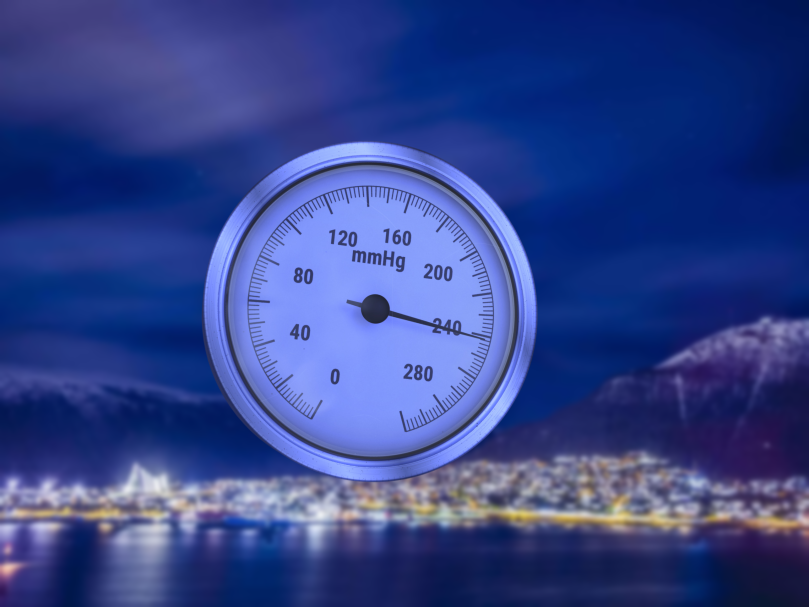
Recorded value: 242; mmHg
